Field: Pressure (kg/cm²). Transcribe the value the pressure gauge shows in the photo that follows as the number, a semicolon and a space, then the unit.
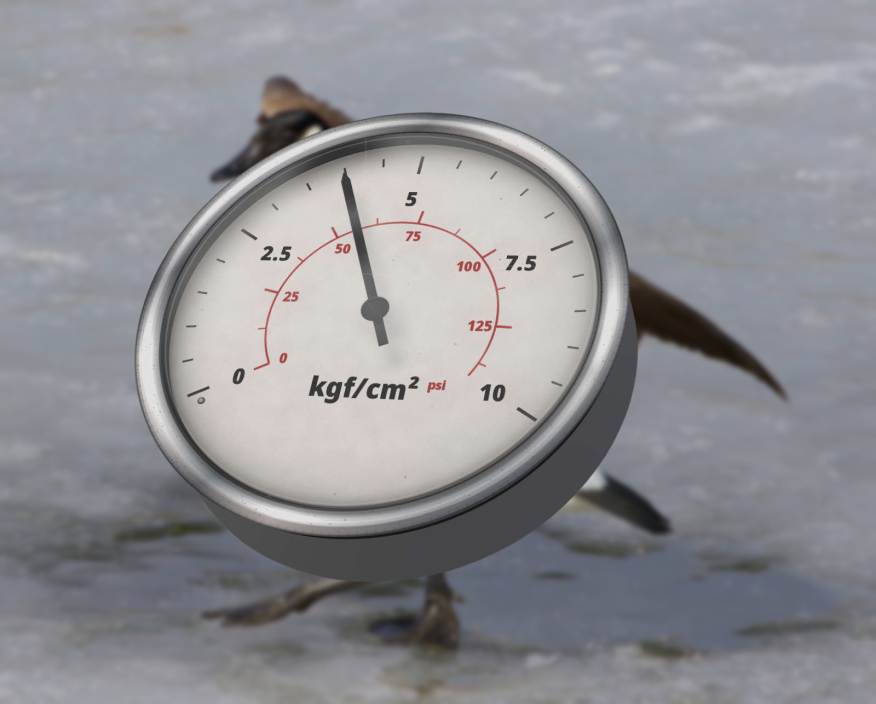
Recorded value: 4; kg/cm²
